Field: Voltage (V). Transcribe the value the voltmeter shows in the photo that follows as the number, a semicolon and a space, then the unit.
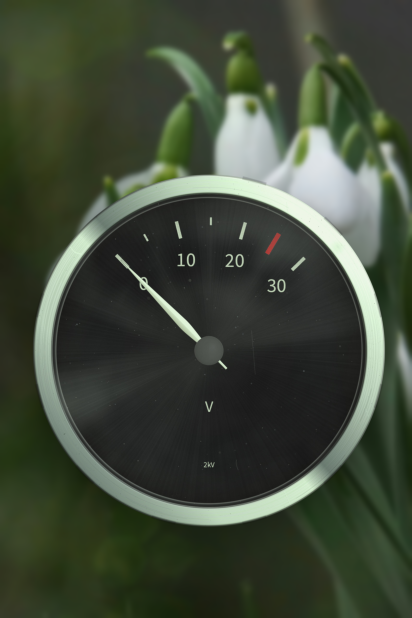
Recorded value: 0; V
